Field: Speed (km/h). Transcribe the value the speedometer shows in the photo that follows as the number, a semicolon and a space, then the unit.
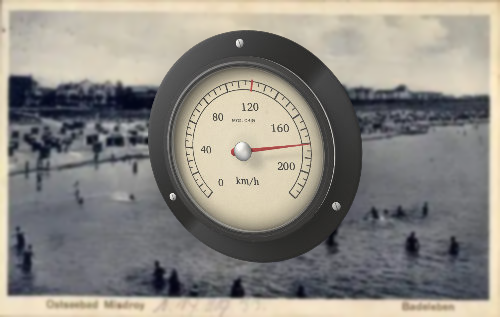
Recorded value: 180; km/h
